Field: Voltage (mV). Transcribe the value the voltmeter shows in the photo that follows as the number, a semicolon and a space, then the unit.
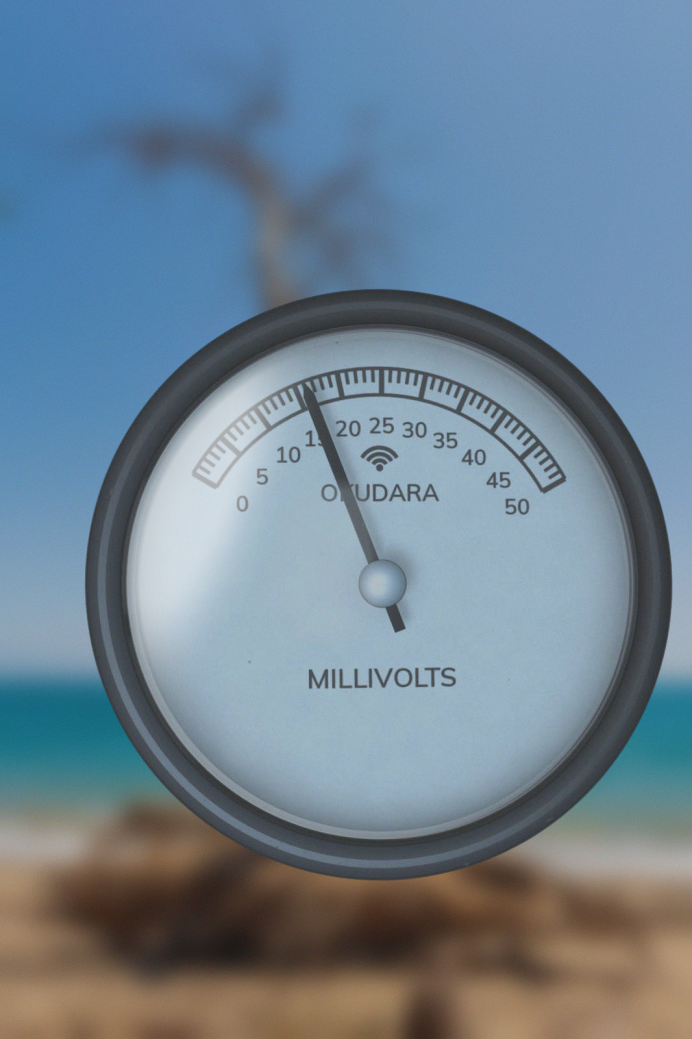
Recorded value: 16; mV
